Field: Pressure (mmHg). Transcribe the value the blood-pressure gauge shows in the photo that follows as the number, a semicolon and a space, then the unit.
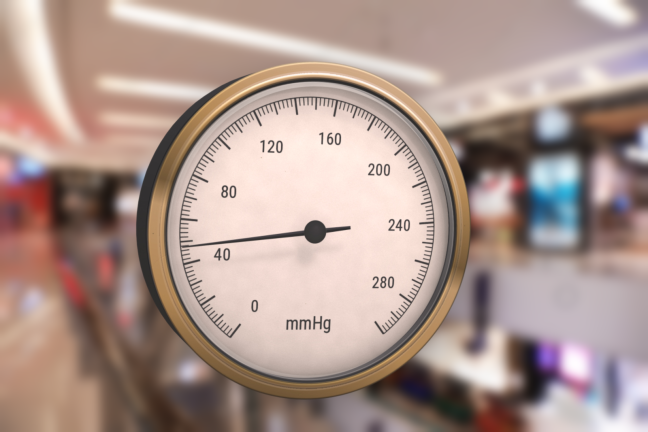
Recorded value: 48; mmHg
